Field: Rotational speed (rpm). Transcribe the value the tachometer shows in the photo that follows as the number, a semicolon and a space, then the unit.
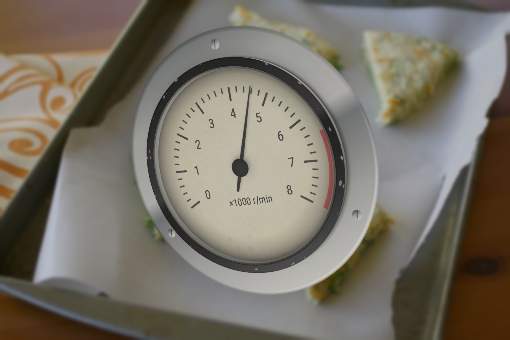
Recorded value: 4600; rpm
